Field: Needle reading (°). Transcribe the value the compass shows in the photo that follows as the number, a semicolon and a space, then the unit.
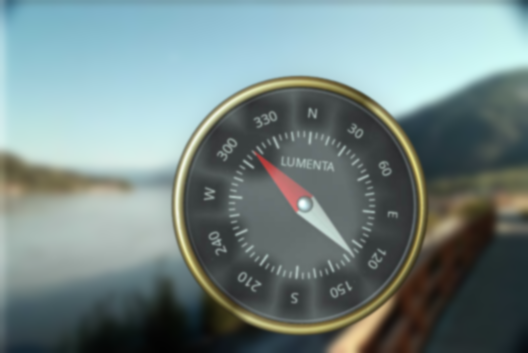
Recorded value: 310; °
